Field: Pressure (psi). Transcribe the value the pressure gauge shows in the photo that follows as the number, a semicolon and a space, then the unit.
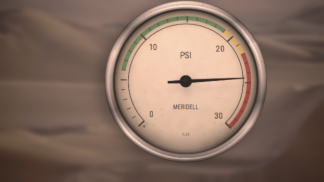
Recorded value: 24.5; psi
